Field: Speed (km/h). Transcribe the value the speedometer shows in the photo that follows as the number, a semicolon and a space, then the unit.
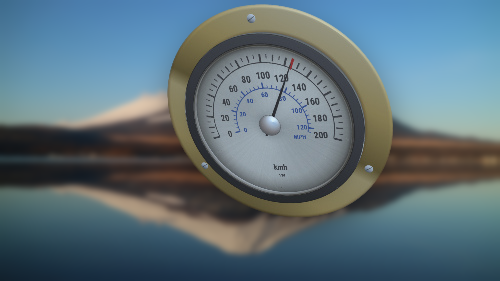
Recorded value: 125; km/h
